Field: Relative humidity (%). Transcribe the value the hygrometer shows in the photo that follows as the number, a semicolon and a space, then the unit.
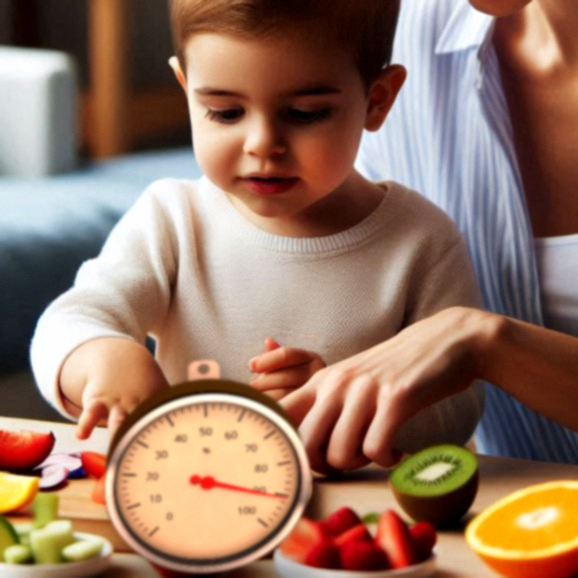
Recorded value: 90; %
